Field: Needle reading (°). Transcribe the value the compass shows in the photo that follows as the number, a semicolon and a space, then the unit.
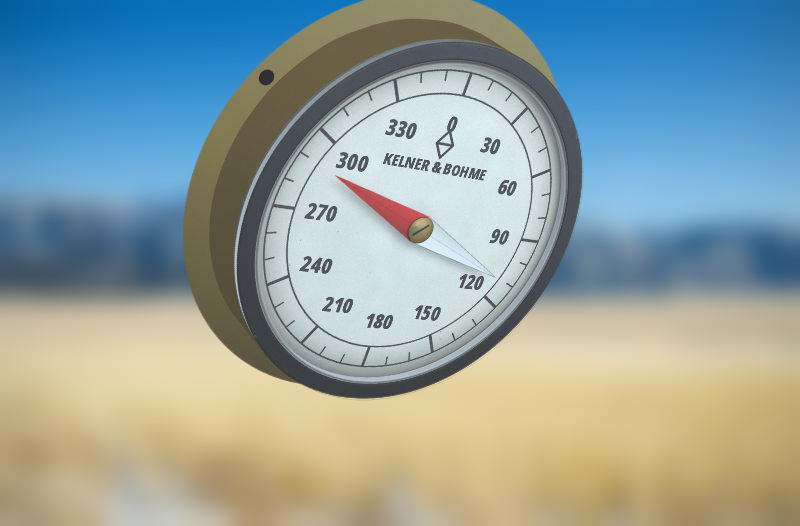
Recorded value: 290; °
